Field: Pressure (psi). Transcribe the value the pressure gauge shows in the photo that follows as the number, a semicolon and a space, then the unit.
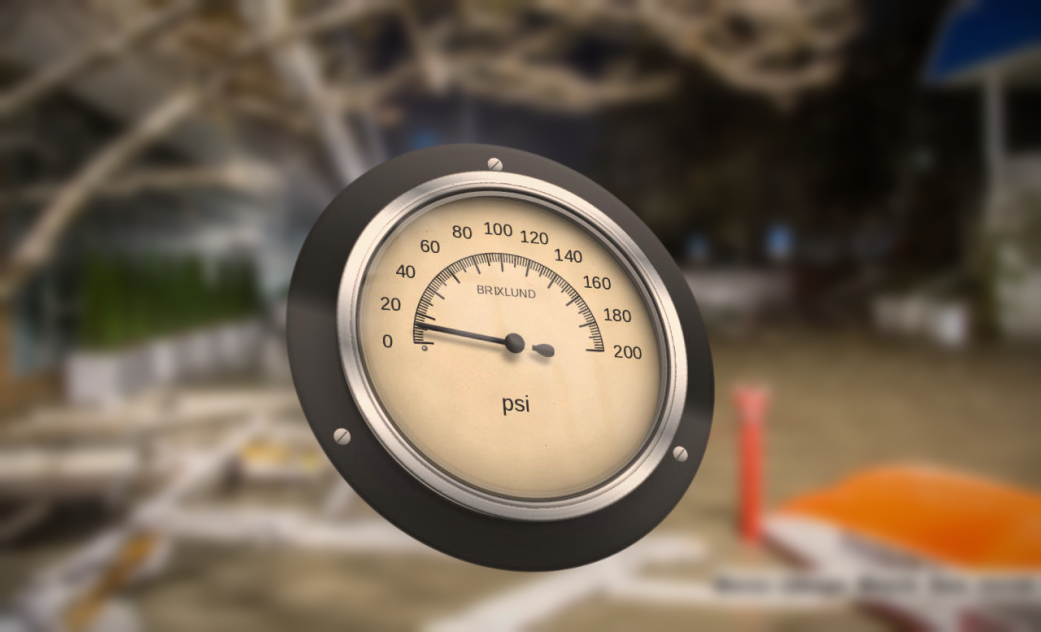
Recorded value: 10; psi
